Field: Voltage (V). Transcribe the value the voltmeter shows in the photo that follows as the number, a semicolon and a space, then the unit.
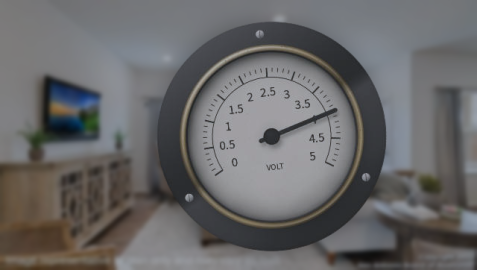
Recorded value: 4; V
